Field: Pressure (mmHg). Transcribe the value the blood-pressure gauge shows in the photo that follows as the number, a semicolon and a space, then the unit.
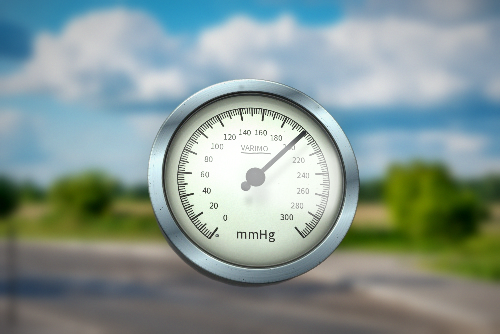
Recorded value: 200; mmHg
